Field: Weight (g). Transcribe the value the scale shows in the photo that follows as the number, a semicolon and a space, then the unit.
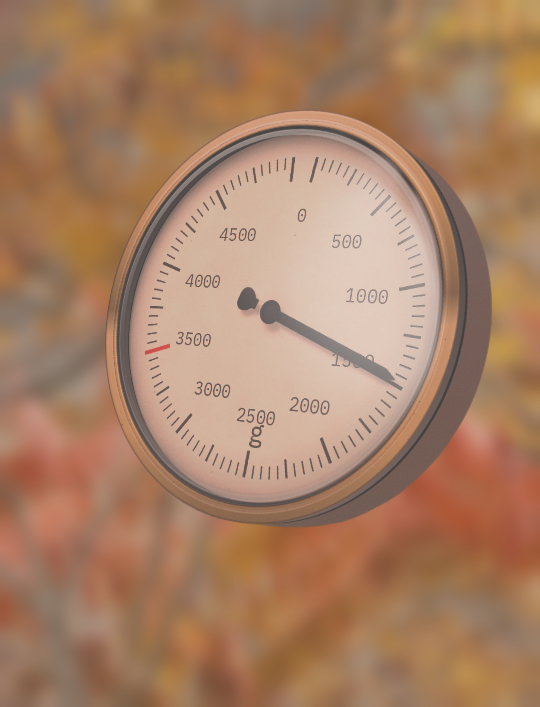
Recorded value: 1475; g
